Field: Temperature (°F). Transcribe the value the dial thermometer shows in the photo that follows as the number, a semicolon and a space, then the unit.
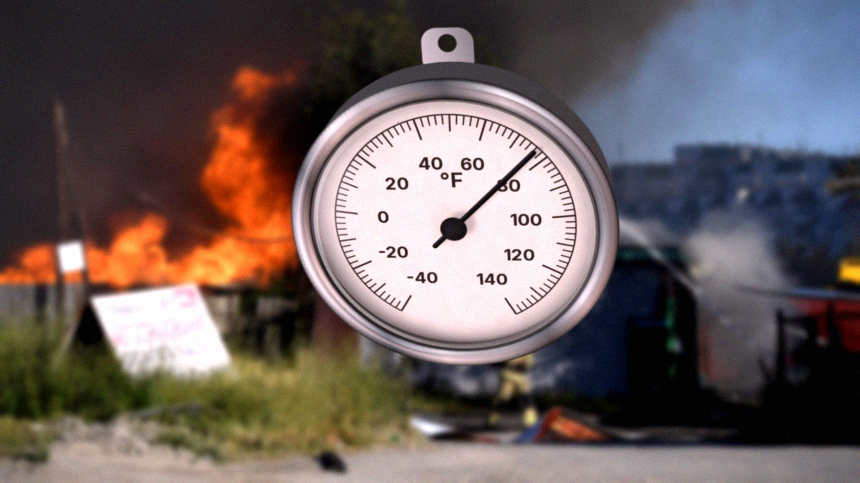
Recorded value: 76; °F
